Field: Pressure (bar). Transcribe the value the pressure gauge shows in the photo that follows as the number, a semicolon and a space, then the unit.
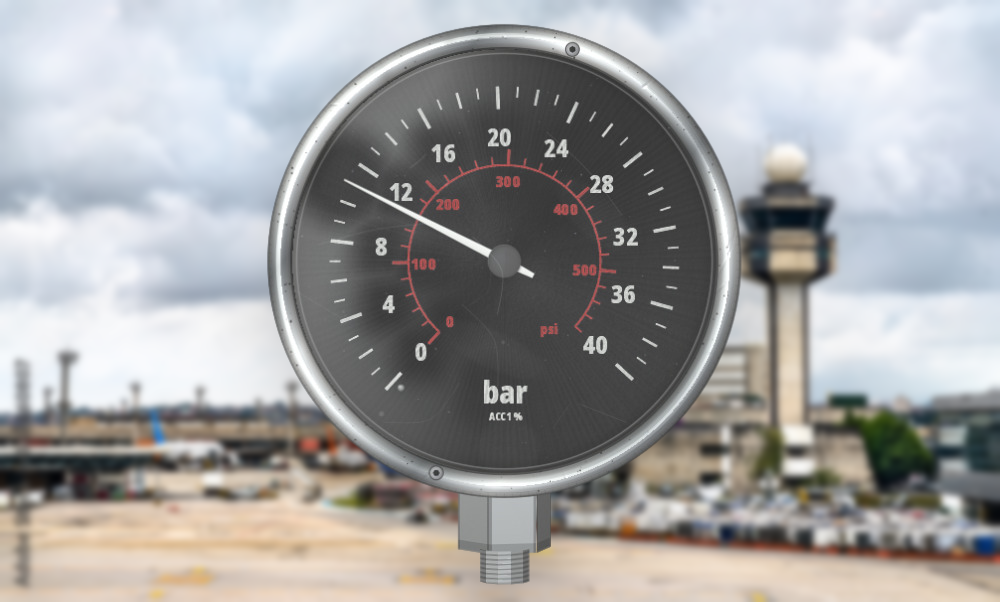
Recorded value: 11; bar
